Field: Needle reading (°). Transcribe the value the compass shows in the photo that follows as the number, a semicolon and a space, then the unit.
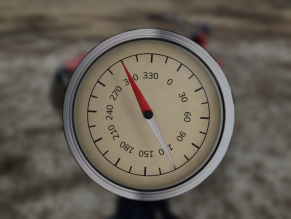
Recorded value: 300; °
